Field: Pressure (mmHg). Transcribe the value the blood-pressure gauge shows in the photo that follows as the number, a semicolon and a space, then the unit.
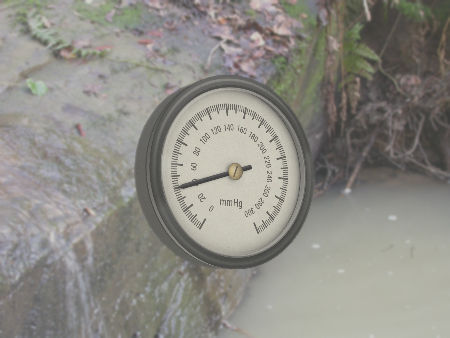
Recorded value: 40; mmHg
